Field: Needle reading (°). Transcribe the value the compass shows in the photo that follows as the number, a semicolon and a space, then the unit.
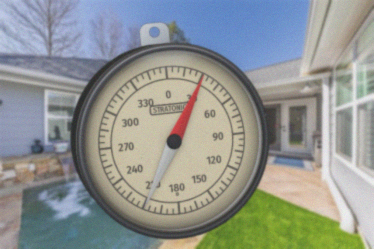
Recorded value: 30; °
